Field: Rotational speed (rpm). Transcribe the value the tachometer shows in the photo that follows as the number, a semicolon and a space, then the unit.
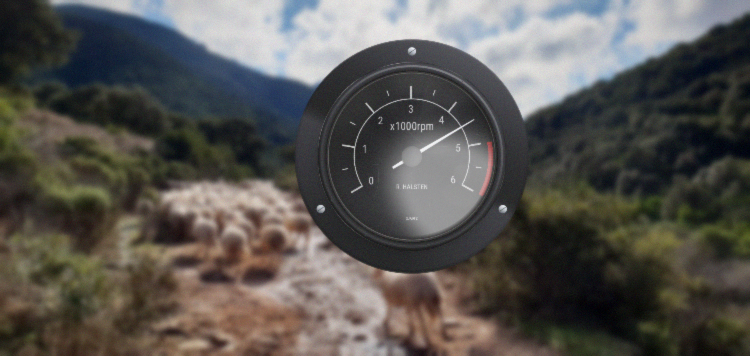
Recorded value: 4500; rpm
